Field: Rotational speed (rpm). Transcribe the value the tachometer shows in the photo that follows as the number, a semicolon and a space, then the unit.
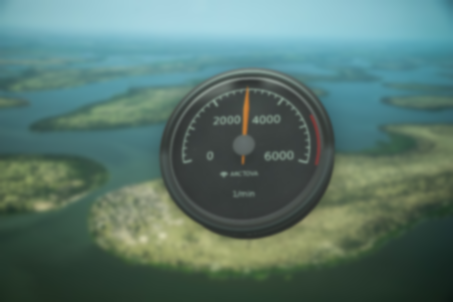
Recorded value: 3000; rpm
